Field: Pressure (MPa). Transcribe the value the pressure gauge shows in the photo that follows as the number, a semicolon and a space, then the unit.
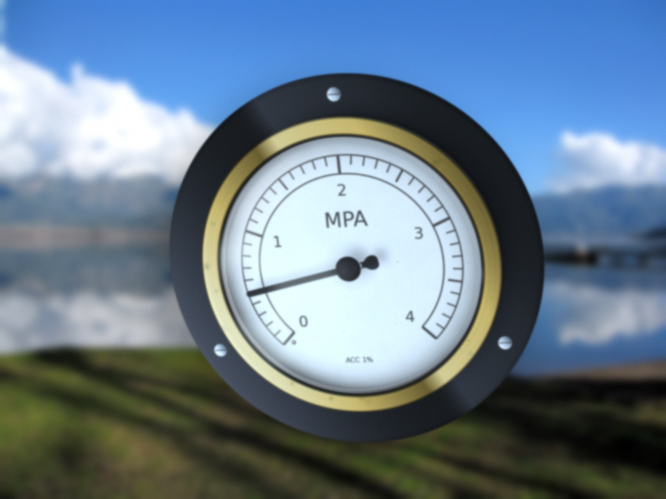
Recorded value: 0.5; MPa
